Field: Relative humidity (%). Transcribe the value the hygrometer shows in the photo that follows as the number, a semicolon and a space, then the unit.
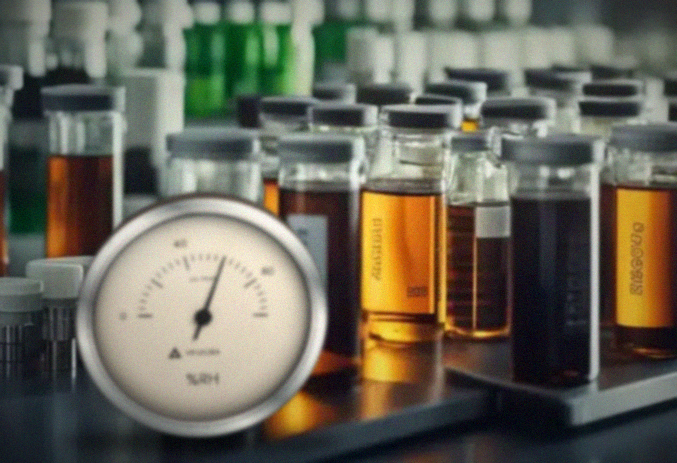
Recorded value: 60; %
